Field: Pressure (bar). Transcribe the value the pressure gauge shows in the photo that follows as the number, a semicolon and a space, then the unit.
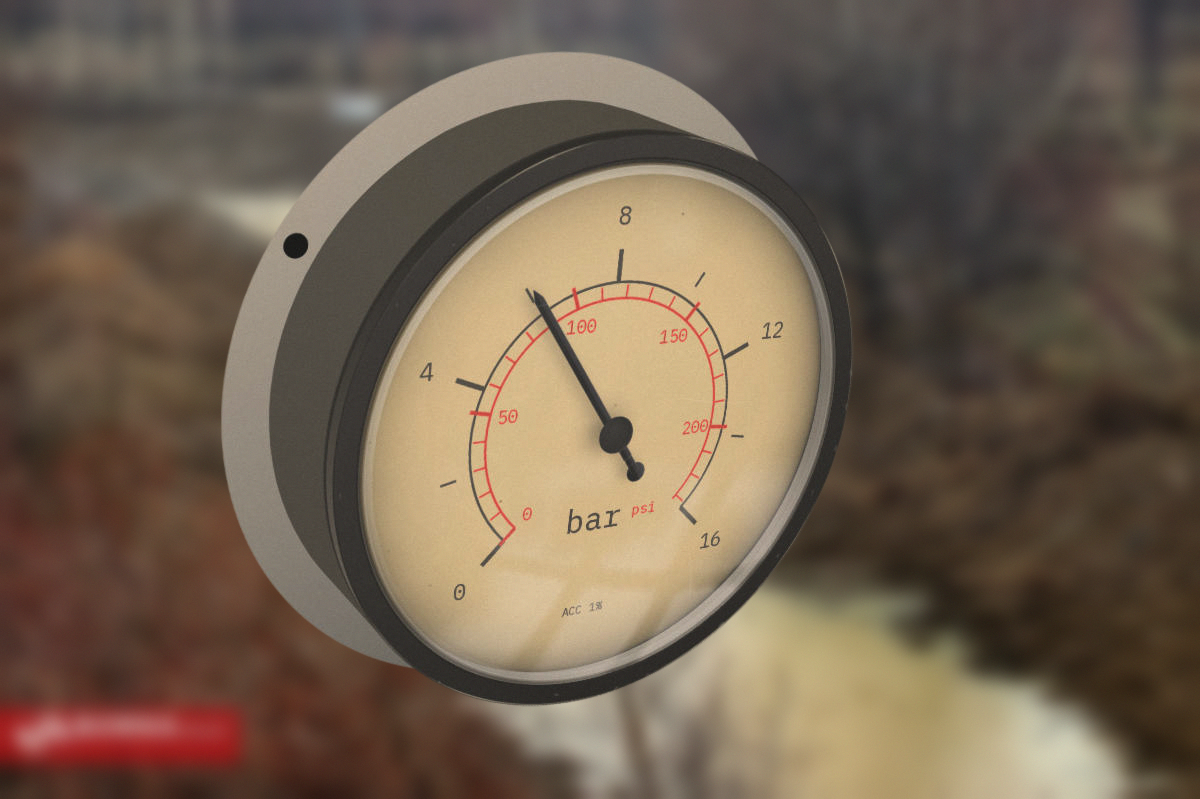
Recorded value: 6; bar
